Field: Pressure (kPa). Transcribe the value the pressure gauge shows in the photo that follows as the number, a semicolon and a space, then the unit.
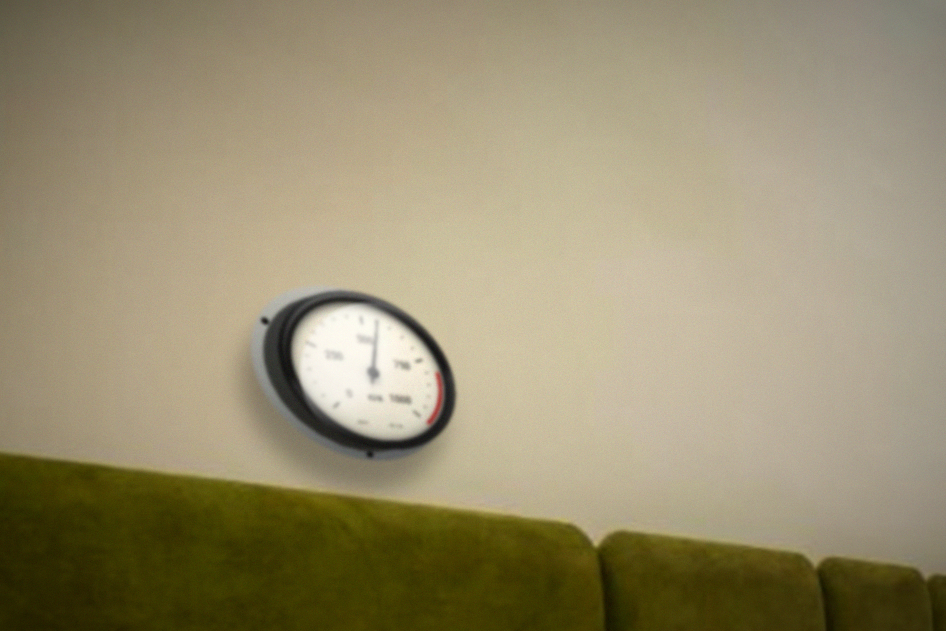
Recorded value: 550; kPa
